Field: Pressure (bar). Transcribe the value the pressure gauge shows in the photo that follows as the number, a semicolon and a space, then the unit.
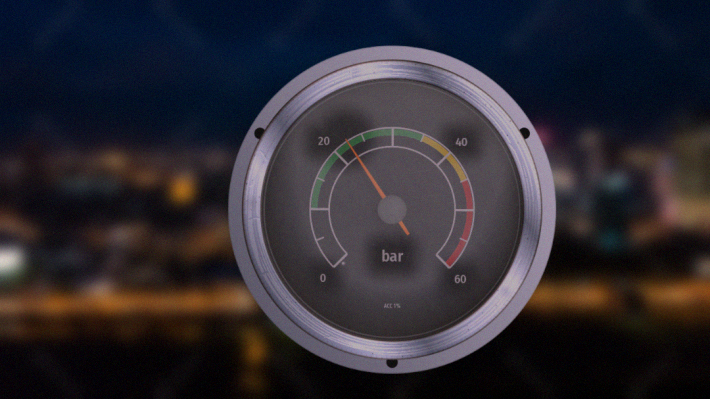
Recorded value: 22.5; bar
